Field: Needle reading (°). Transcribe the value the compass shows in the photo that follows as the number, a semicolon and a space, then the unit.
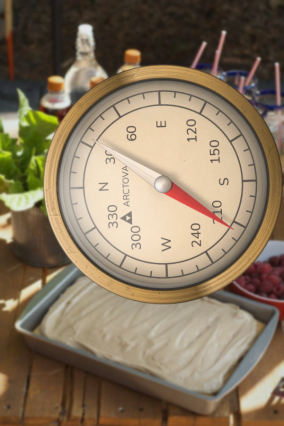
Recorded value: 215; °
